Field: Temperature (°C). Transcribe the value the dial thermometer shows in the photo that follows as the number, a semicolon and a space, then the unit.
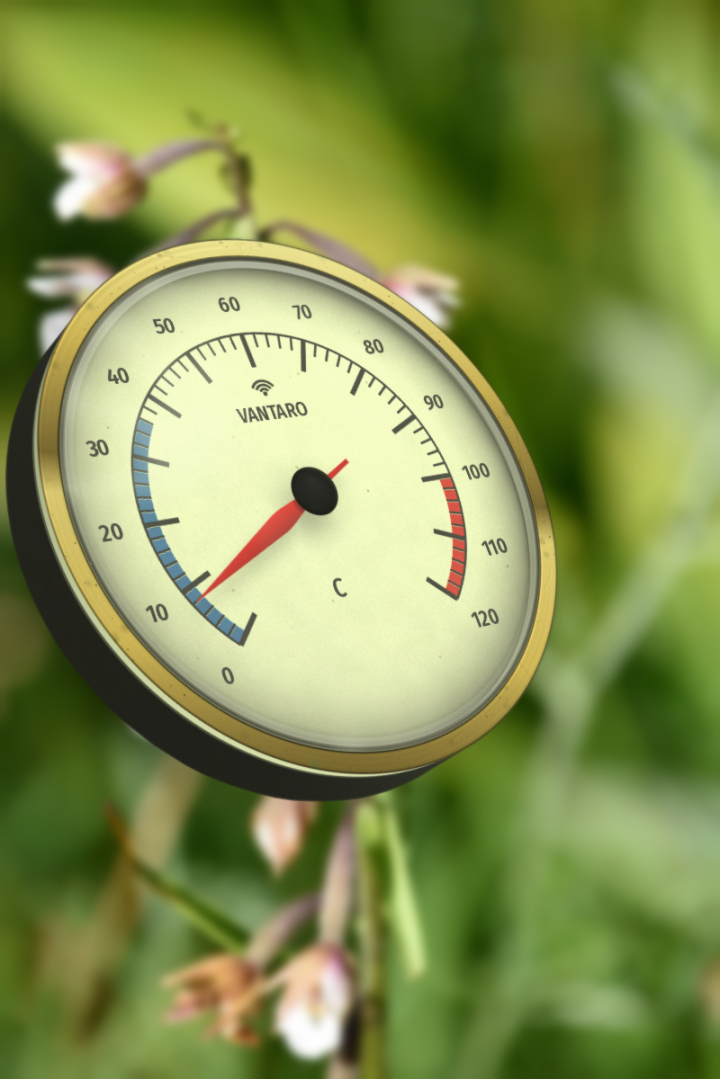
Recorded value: 8; °C
